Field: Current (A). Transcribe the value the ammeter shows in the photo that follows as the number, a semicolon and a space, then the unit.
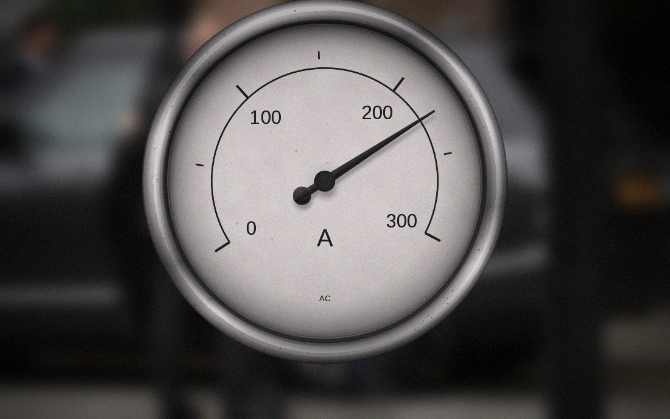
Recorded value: 225; A
